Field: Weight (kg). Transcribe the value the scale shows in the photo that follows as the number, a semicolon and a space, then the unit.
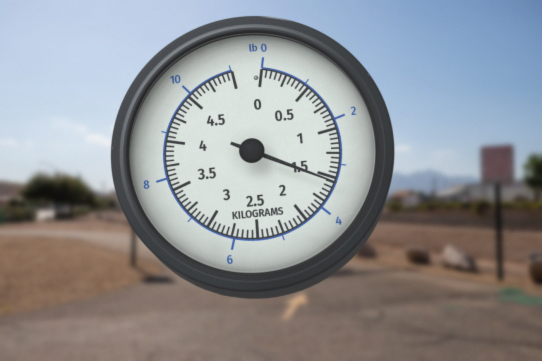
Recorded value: 1.55; kg
